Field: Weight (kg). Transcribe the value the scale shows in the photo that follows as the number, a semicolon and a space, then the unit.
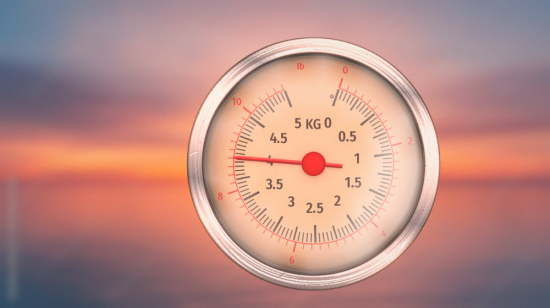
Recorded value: 4; kg
